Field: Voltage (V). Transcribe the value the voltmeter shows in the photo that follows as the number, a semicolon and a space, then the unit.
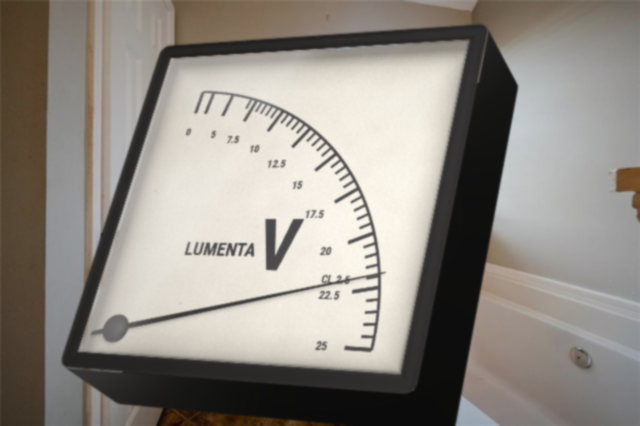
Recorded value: 22; V
